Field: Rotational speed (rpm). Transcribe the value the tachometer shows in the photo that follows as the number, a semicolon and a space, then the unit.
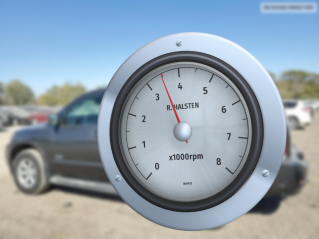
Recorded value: 3500; rpm
